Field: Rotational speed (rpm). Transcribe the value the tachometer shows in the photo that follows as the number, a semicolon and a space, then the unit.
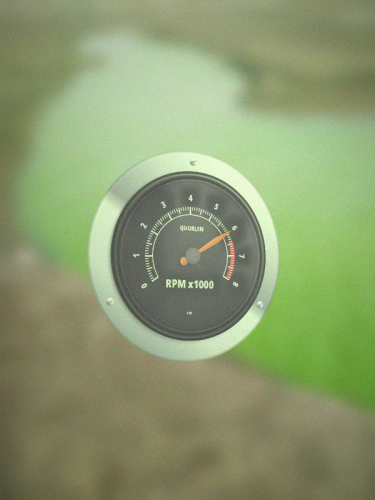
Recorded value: 6000; rpm
